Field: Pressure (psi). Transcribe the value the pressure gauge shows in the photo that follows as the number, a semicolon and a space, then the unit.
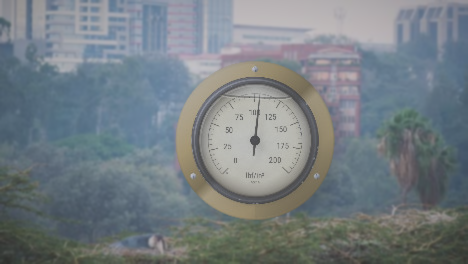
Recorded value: 105; psi
